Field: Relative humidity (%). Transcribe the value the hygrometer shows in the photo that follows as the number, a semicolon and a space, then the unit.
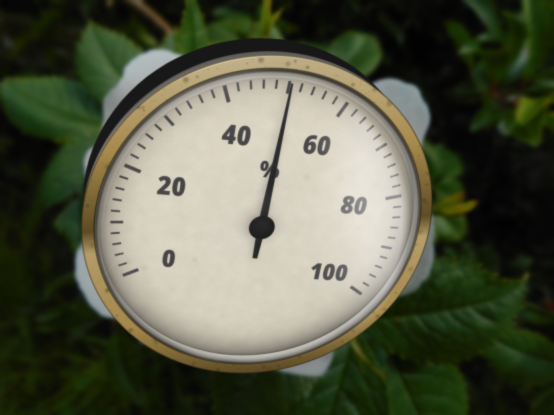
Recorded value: 50; %
